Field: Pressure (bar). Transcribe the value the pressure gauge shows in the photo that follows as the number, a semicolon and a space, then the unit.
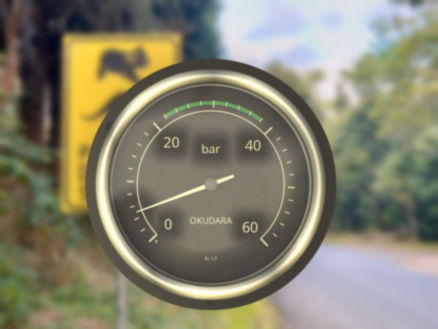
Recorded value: 5; bar
